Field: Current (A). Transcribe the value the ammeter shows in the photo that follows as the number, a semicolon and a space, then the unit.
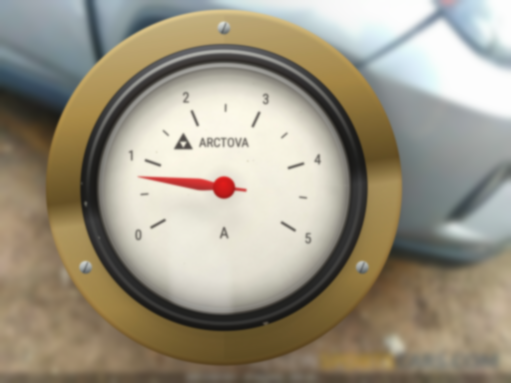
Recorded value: 0.75; A
